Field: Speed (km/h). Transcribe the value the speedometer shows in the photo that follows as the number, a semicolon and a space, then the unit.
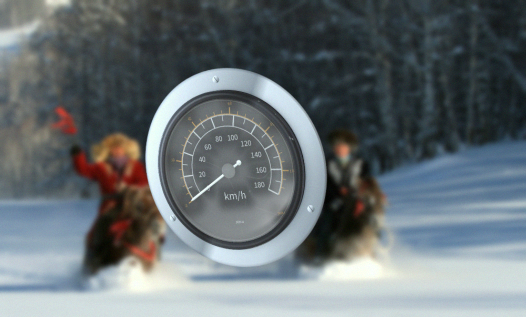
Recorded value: 0; km/h
